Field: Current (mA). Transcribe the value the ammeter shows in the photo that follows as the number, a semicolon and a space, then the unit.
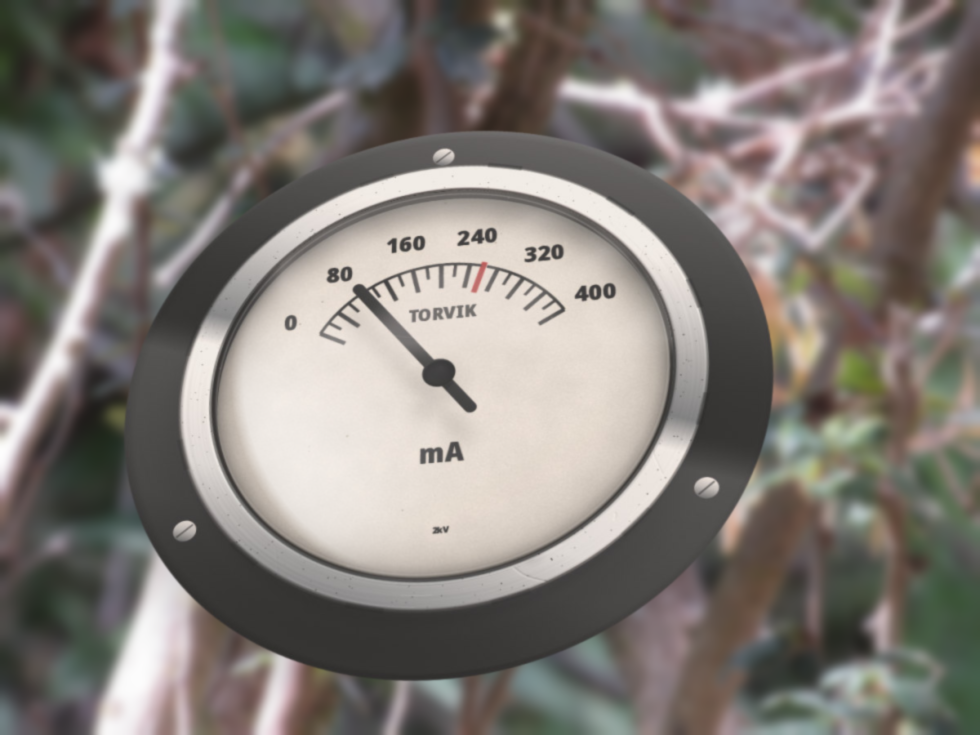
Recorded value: 80; mA
